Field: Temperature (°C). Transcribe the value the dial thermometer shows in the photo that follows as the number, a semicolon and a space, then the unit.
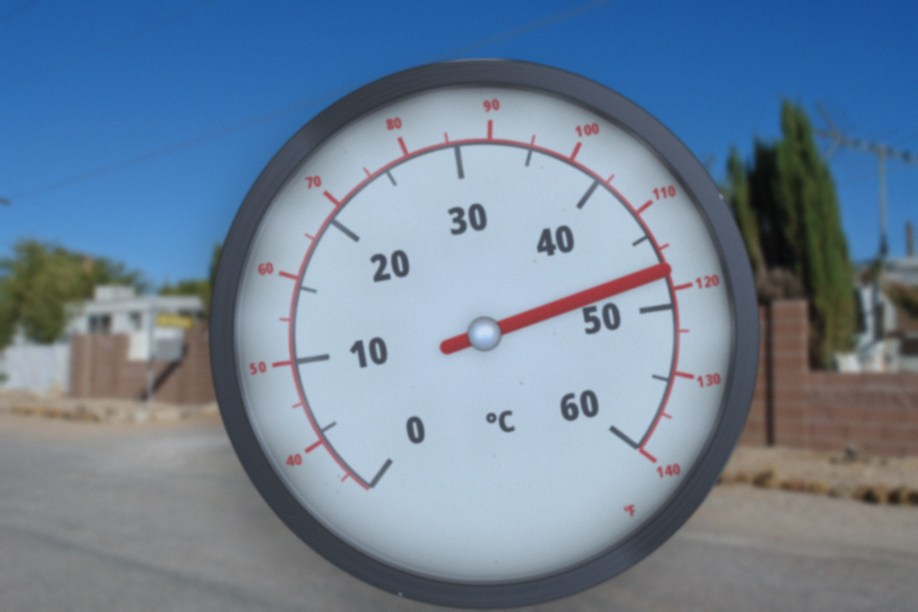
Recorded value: 47.5; °C
